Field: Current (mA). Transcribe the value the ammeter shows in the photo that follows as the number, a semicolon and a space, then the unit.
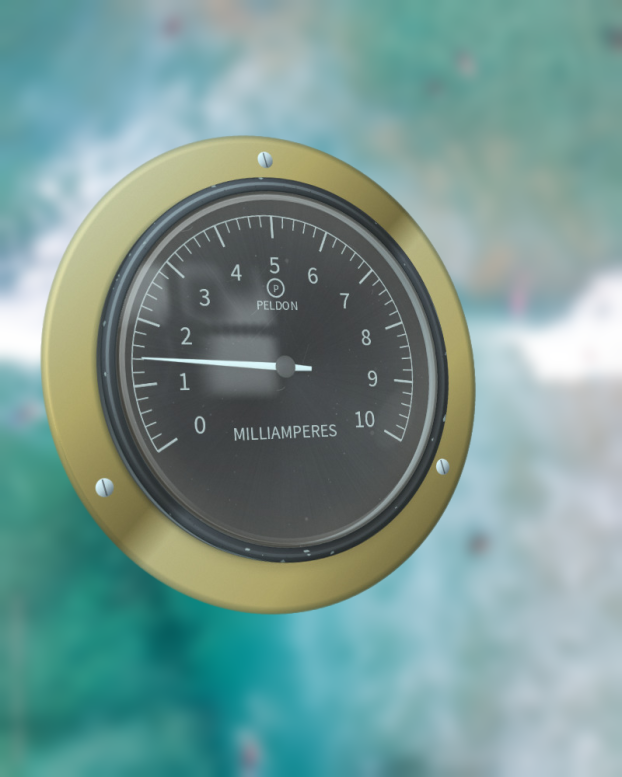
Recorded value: 1.4; mA
